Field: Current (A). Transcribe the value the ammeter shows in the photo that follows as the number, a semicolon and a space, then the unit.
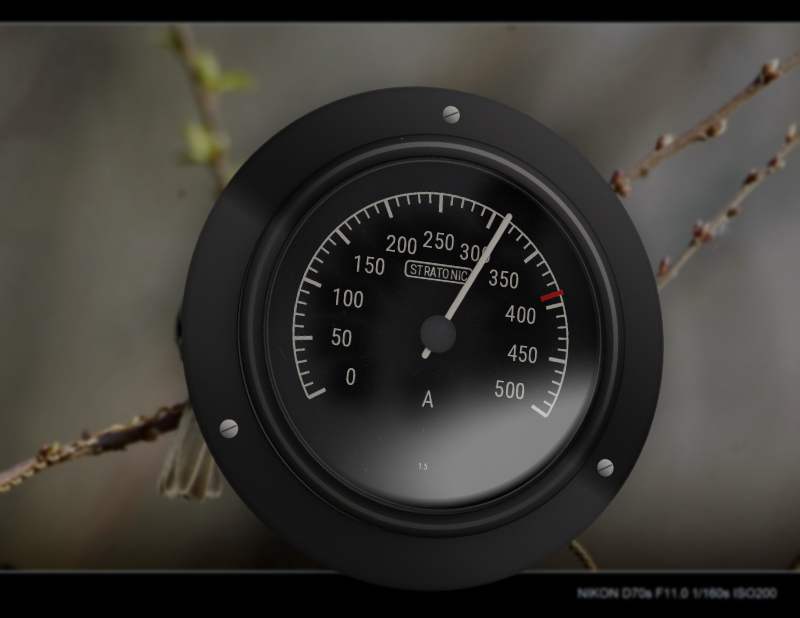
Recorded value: 310; A
